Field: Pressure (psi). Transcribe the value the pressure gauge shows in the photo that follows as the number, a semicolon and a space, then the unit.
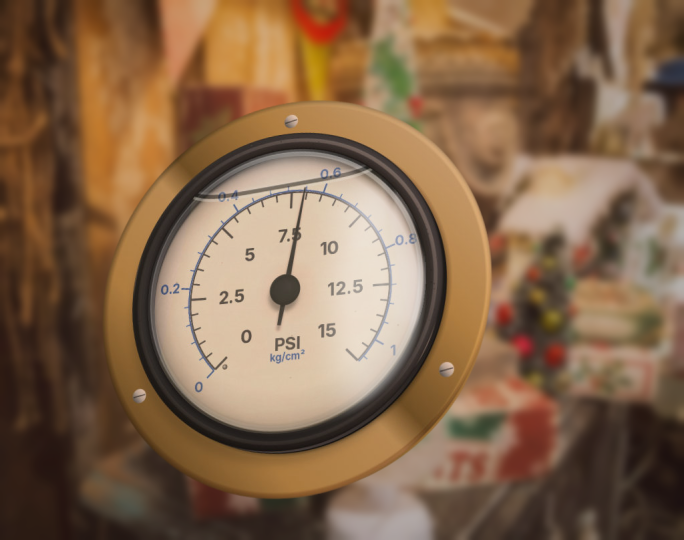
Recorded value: 8; psi
